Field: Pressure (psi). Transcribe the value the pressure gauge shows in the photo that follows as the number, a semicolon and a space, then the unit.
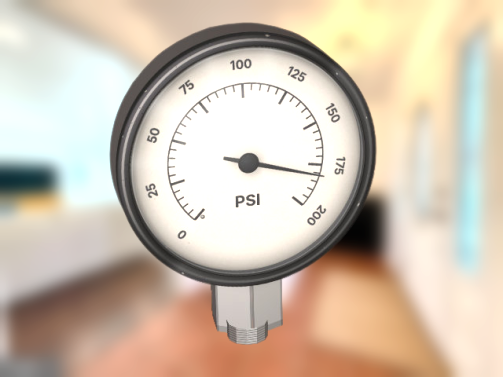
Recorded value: 180; psi
